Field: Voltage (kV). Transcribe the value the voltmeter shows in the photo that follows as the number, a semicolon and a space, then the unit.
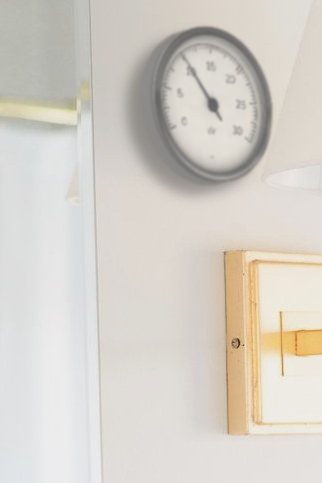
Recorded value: 10; kV
